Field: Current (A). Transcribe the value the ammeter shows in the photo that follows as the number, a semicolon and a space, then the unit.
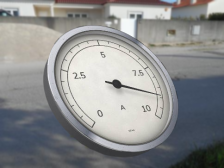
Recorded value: 9; A
